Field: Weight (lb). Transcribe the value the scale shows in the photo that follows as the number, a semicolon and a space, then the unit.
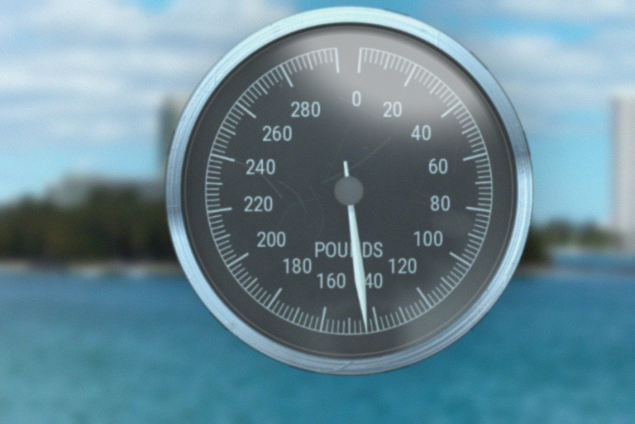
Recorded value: 144; lb
